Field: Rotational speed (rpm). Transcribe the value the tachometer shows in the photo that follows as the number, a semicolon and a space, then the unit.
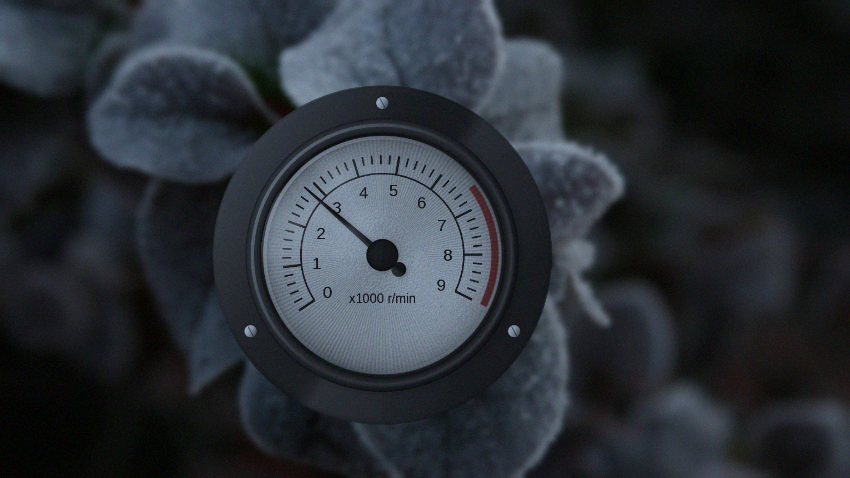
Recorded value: 2800; rpm
